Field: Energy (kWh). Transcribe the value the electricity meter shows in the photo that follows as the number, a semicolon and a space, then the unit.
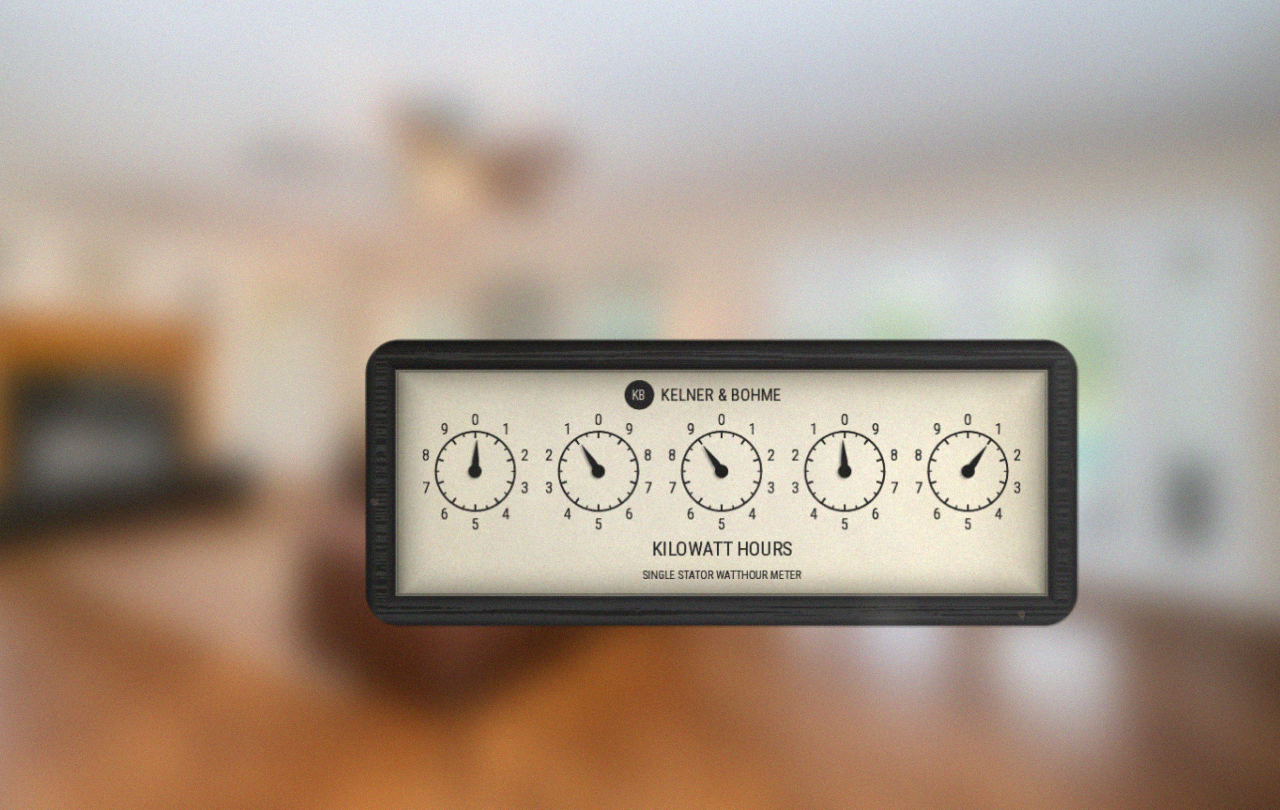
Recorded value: 901; kWh
